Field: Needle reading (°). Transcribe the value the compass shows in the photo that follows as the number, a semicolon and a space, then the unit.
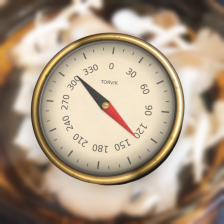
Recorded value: 130; °
